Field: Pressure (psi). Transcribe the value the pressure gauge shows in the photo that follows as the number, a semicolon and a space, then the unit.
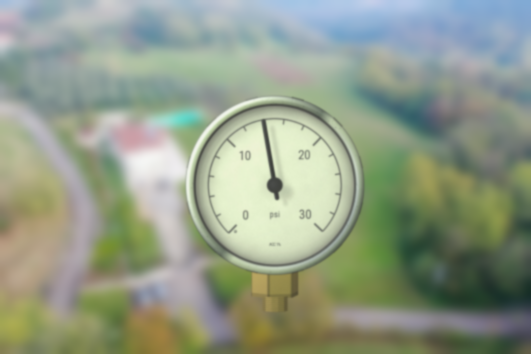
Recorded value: 14; psi
